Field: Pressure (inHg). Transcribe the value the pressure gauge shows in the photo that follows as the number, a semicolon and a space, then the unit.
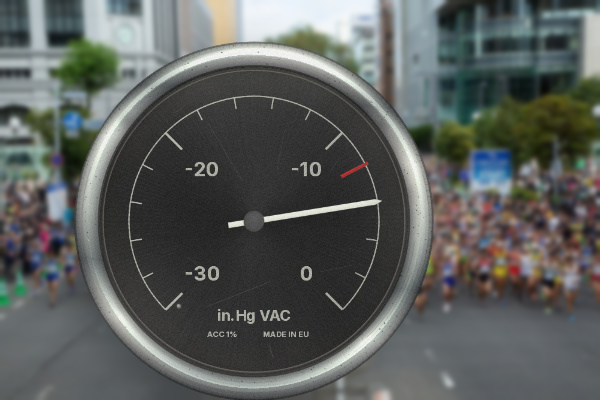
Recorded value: -6; inHg
